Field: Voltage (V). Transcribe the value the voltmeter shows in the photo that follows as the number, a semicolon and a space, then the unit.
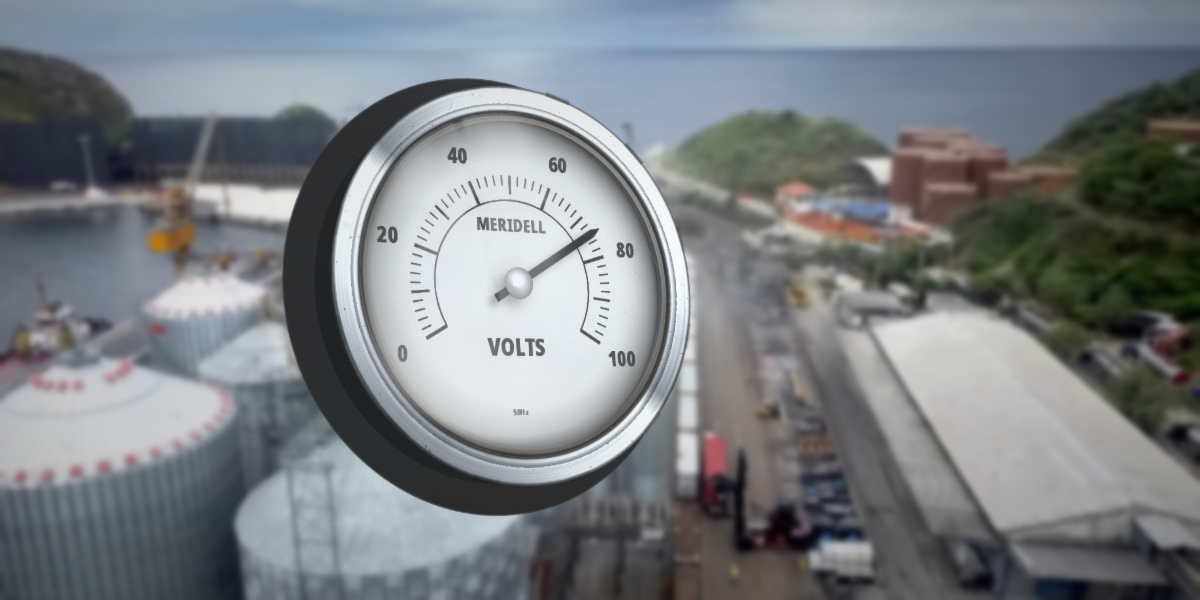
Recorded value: 74; V
